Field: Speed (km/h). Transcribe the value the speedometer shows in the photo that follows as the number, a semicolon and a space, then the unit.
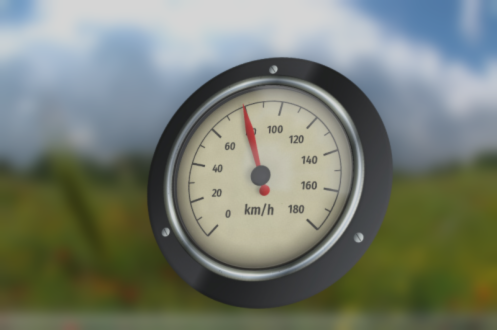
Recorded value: 80; km/h
